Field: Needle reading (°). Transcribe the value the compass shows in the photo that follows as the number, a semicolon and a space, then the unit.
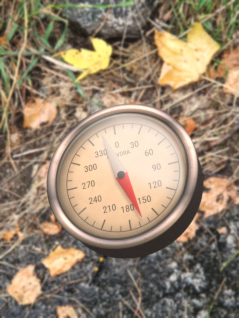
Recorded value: 165; °
